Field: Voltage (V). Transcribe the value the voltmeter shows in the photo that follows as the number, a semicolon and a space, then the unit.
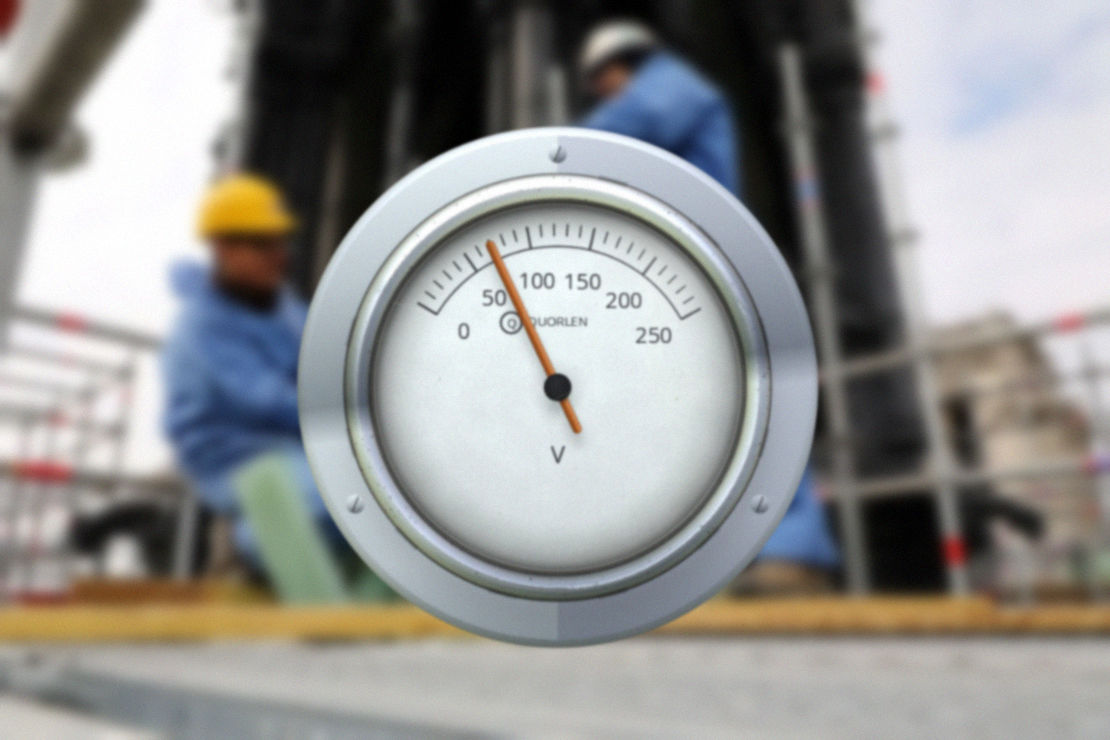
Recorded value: 70; V
